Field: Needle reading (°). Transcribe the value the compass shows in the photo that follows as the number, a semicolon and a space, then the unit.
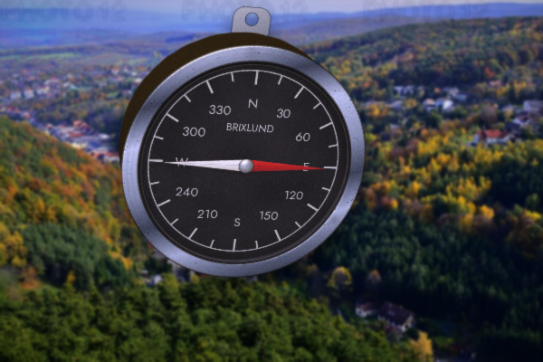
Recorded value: 90; °
